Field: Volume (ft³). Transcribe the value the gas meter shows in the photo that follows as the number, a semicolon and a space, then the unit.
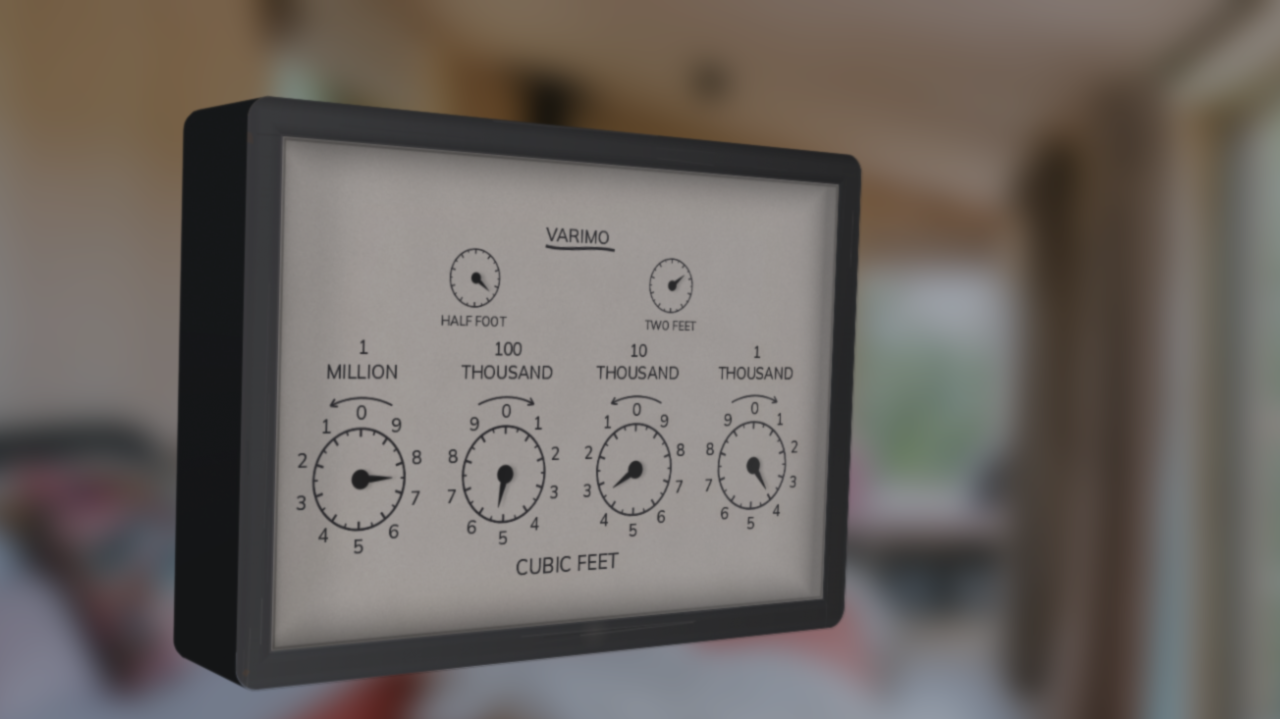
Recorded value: 753400; ft³
